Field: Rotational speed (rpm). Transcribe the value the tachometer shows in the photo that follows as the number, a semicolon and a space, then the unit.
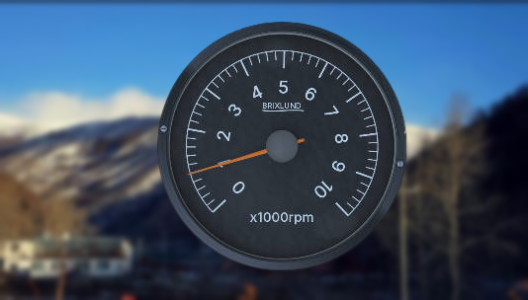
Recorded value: 1000; rpm
